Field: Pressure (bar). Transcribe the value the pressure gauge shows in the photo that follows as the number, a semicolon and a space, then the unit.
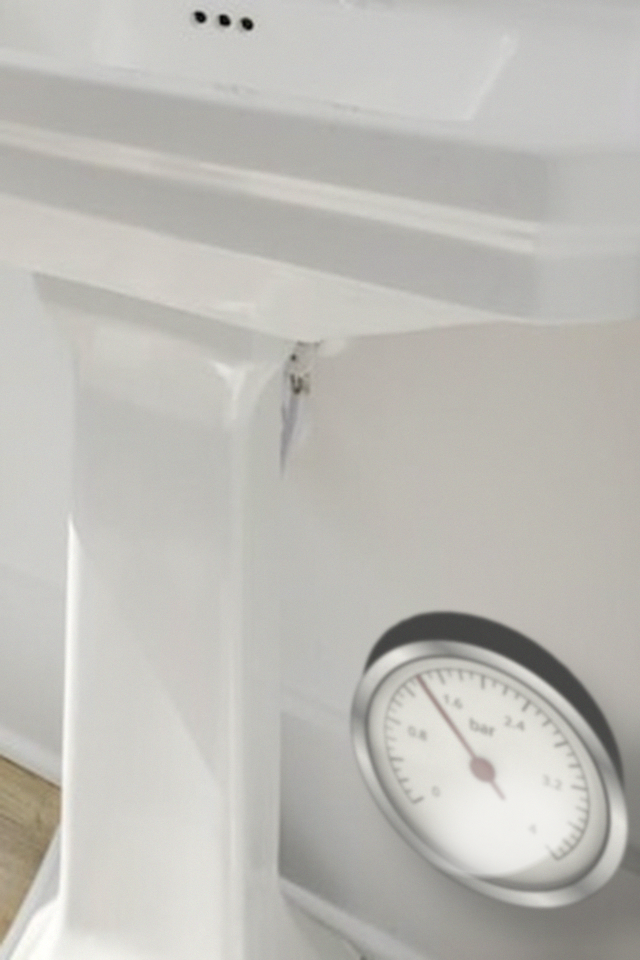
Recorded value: 1.4; bar
